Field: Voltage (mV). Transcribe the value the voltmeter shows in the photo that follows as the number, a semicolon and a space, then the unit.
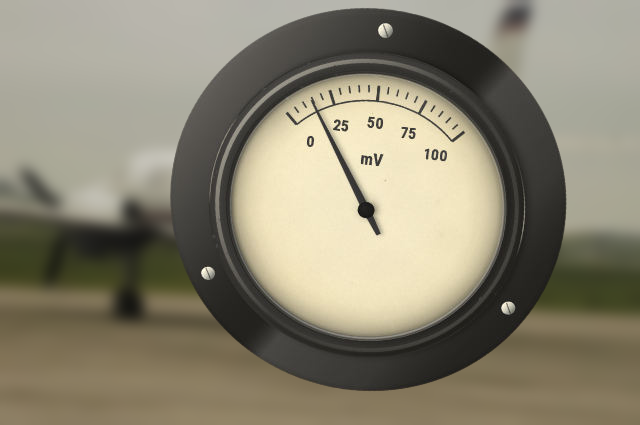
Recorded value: 15; mV
